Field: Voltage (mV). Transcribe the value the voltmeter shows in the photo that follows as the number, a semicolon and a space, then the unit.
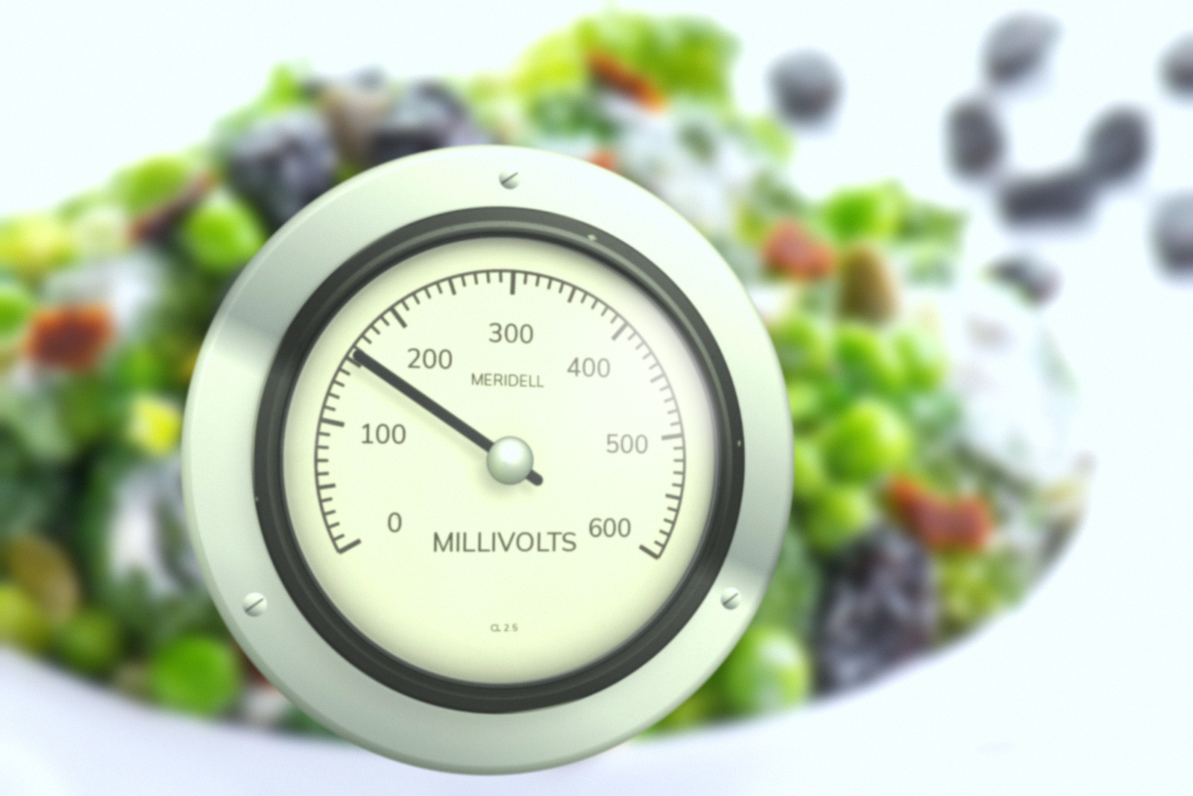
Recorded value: 155; mV
